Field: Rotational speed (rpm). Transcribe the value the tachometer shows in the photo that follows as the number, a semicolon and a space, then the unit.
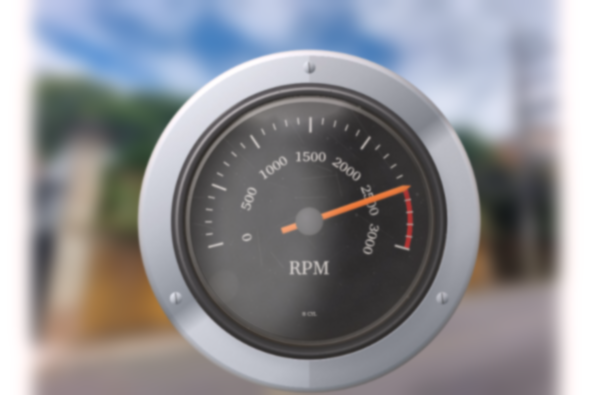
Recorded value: 2500; rpm
